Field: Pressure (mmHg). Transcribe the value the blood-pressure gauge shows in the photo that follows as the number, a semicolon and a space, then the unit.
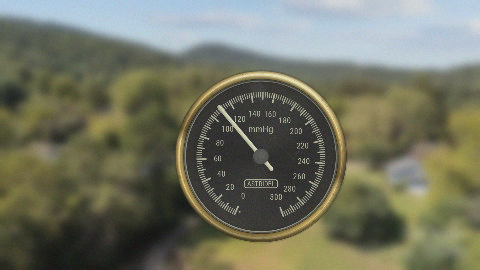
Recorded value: 110; mmHg
